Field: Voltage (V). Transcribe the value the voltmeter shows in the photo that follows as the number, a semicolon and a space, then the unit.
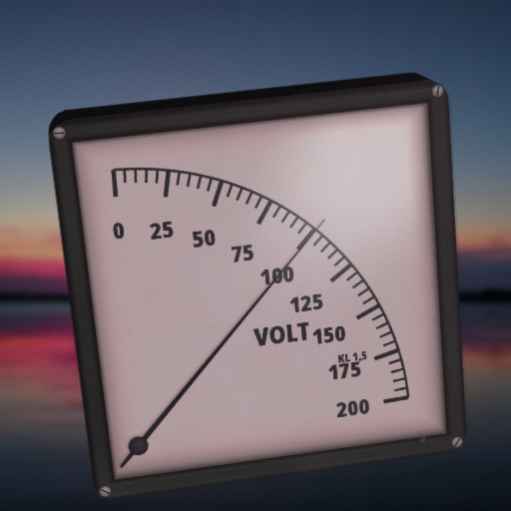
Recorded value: 100; V
